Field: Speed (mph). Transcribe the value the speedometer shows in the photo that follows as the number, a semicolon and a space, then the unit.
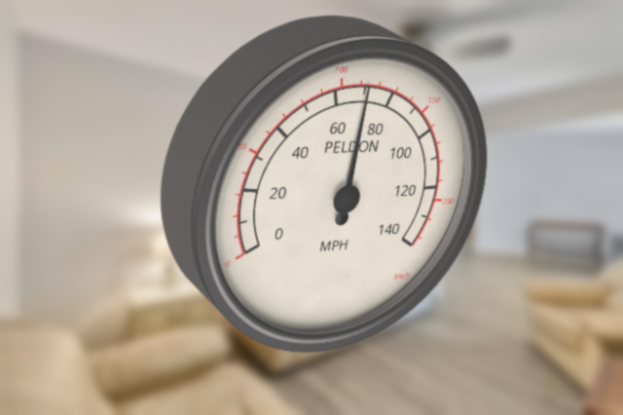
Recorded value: 70; mph
